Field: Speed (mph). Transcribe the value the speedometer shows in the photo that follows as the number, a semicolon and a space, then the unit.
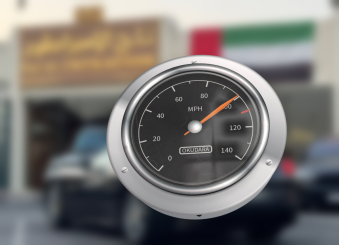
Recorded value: 100; mph
